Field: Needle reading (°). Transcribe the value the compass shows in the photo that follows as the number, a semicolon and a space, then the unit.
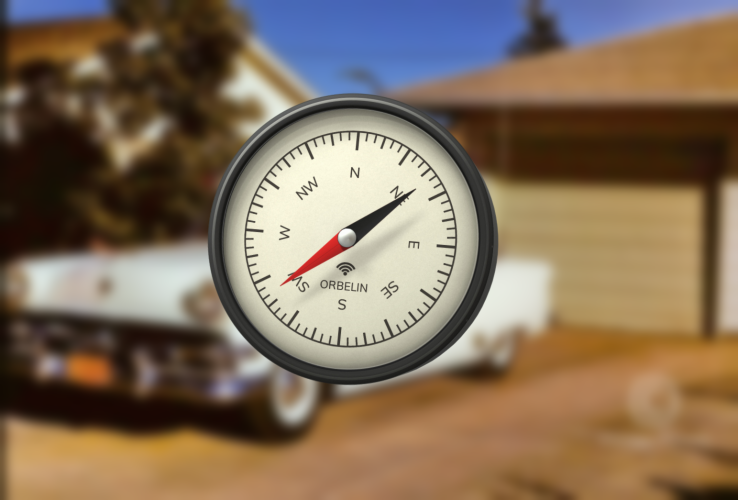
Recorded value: 230; °
